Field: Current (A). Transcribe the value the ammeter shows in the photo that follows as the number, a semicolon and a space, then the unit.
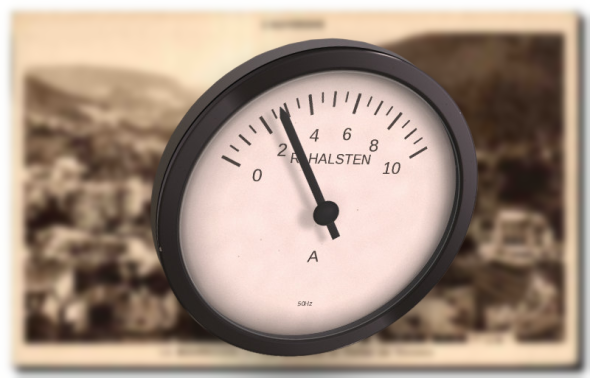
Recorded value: 2.75; A
